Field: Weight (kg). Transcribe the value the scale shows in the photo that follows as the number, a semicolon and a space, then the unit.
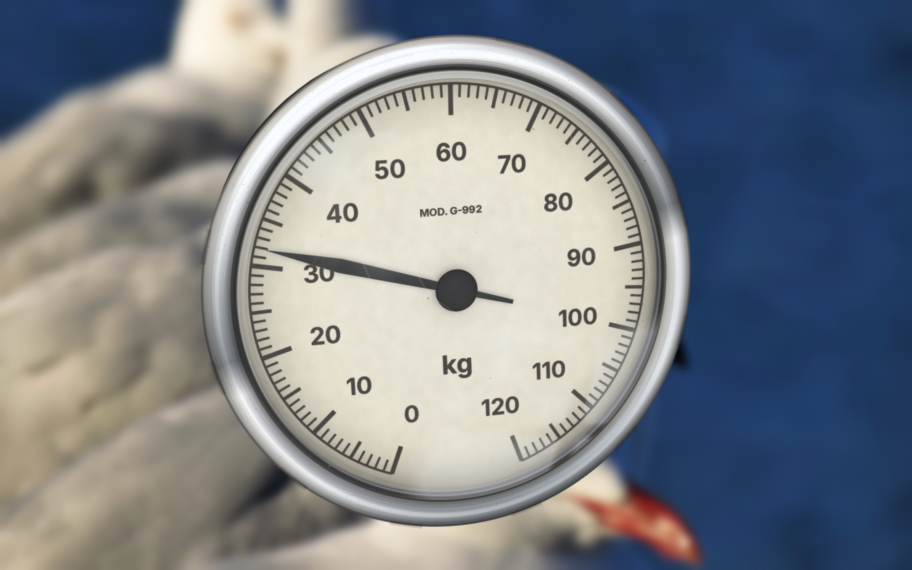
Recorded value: 32; kg
